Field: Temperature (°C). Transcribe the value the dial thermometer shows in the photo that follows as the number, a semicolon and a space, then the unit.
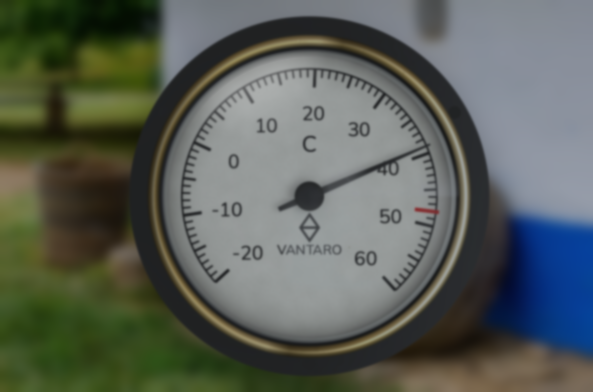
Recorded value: 39; °C
